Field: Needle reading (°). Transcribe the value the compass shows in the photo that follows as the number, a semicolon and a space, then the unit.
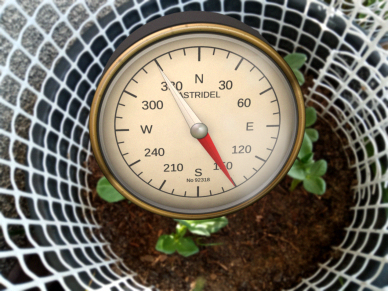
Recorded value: 150; °
